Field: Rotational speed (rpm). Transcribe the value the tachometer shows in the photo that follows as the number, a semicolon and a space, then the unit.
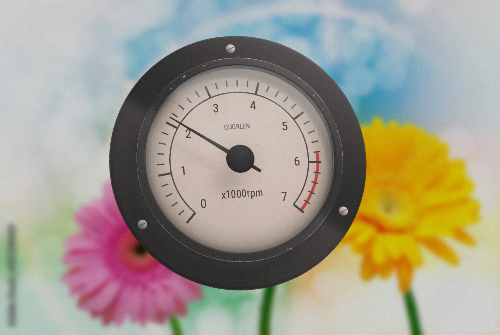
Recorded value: 2100; rpm
